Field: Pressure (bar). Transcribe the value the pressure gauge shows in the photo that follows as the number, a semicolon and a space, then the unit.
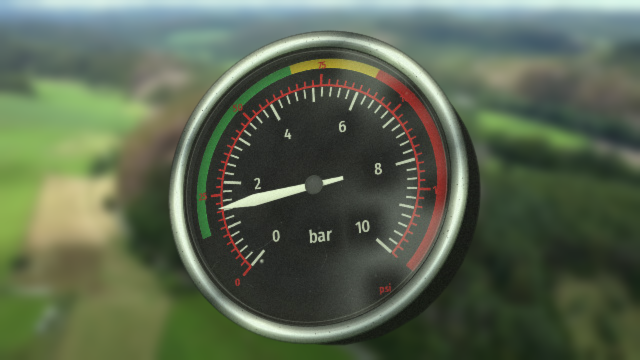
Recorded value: 1.4; bar
